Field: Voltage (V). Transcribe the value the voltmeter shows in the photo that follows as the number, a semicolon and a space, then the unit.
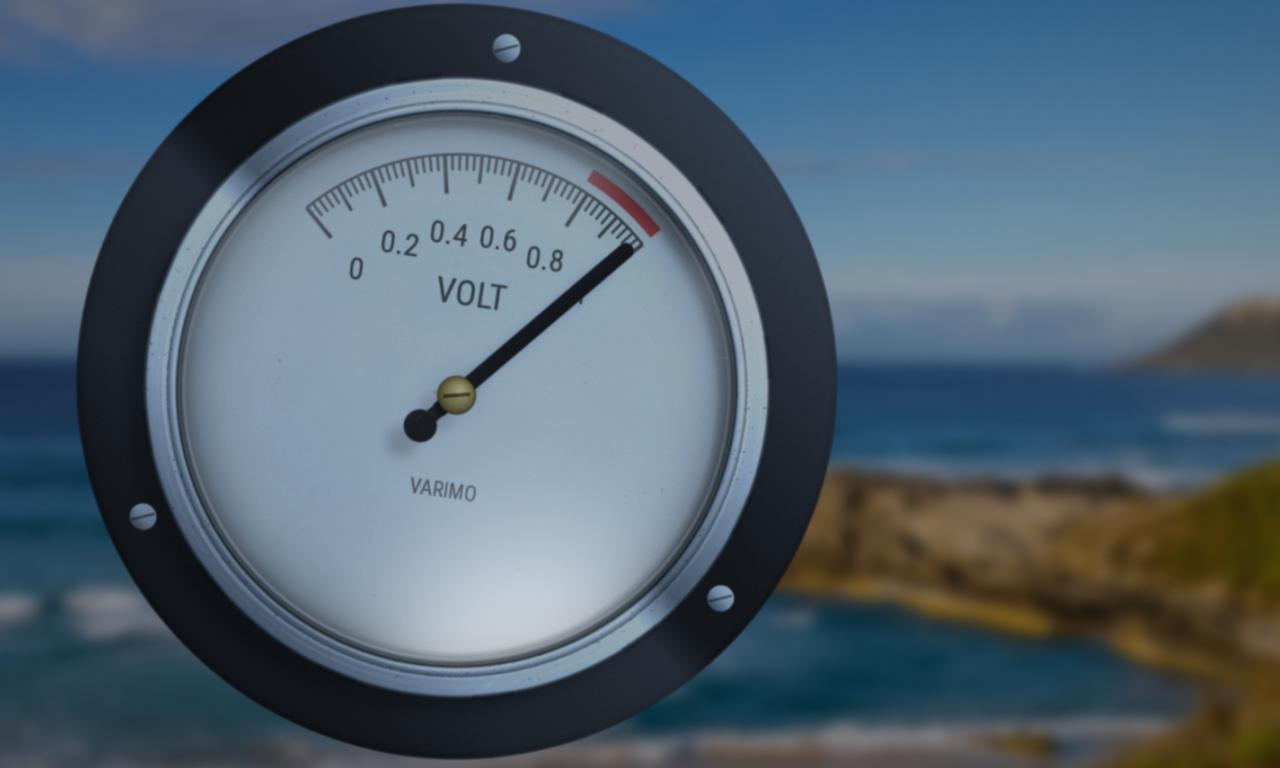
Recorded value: 0.98; V
